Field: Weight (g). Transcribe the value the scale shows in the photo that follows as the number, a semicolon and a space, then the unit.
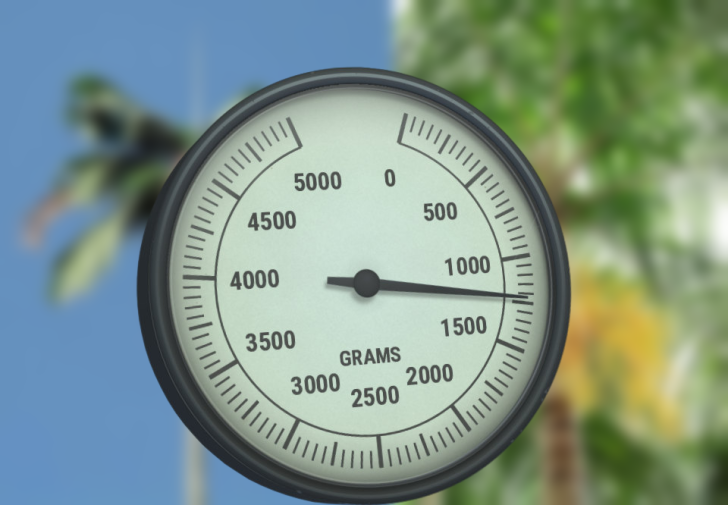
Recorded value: 1225; g
